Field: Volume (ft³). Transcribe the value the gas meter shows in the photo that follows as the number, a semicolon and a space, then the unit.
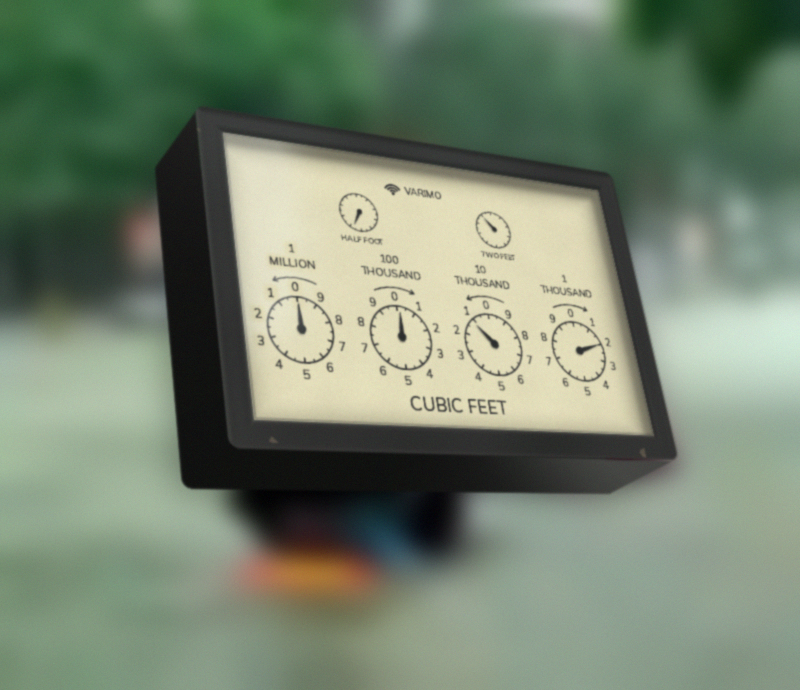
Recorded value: 1200; ft³
